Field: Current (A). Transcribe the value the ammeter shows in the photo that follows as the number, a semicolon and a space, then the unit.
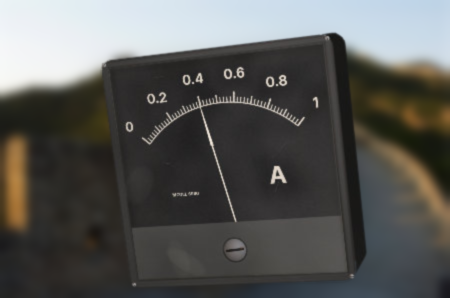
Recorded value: 0.4; A
